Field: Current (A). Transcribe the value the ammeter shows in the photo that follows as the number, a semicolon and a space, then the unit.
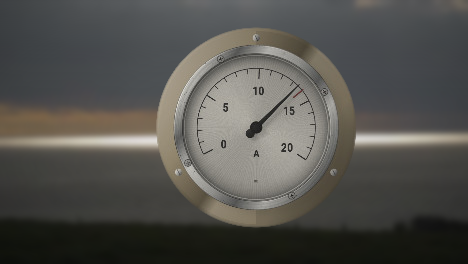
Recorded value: 13.5; A
